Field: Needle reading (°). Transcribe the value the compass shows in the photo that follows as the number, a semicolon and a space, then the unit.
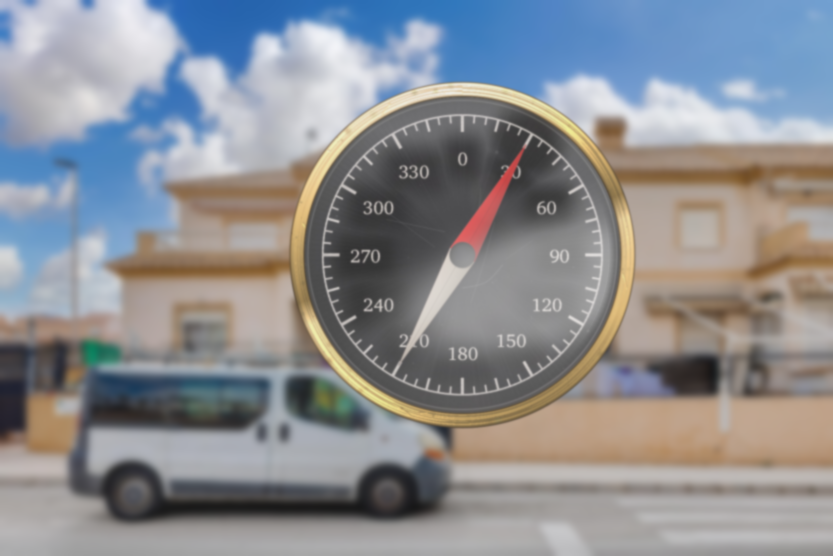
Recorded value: 30; °
